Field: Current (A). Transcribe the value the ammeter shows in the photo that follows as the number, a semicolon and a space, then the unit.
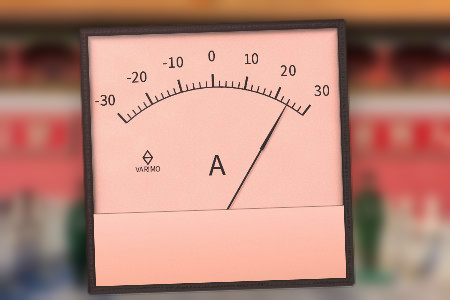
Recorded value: 24; A
